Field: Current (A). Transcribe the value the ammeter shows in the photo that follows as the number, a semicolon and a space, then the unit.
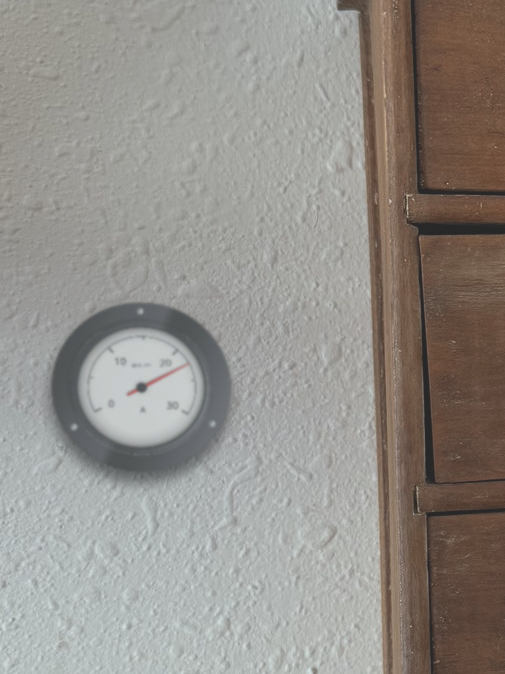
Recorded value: 22.5; A
